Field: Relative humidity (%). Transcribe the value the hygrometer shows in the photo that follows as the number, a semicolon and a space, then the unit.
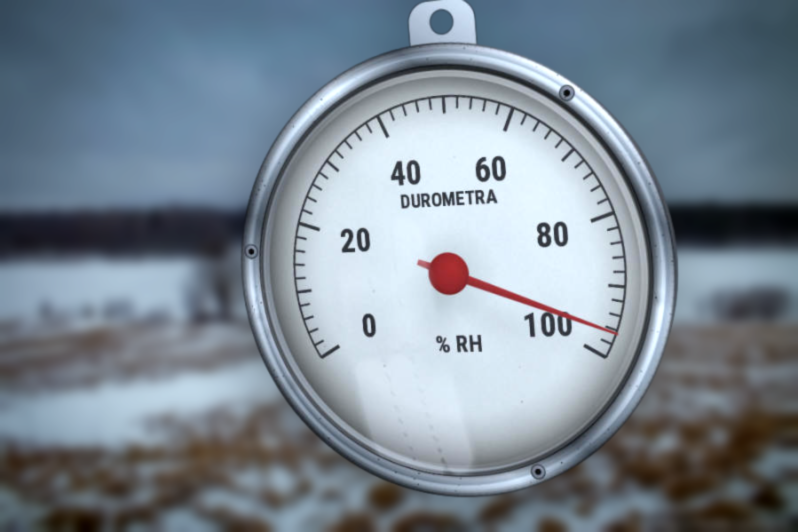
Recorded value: 96; %
